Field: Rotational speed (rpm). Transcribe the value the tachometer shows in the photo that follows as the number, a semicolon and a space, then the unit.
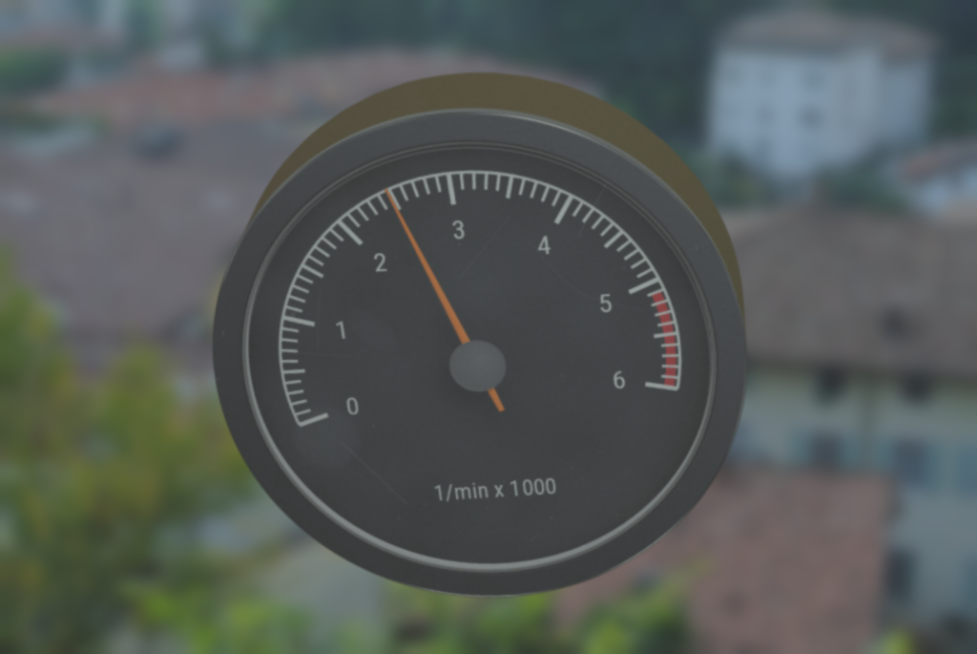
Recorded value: 2500; rpm
